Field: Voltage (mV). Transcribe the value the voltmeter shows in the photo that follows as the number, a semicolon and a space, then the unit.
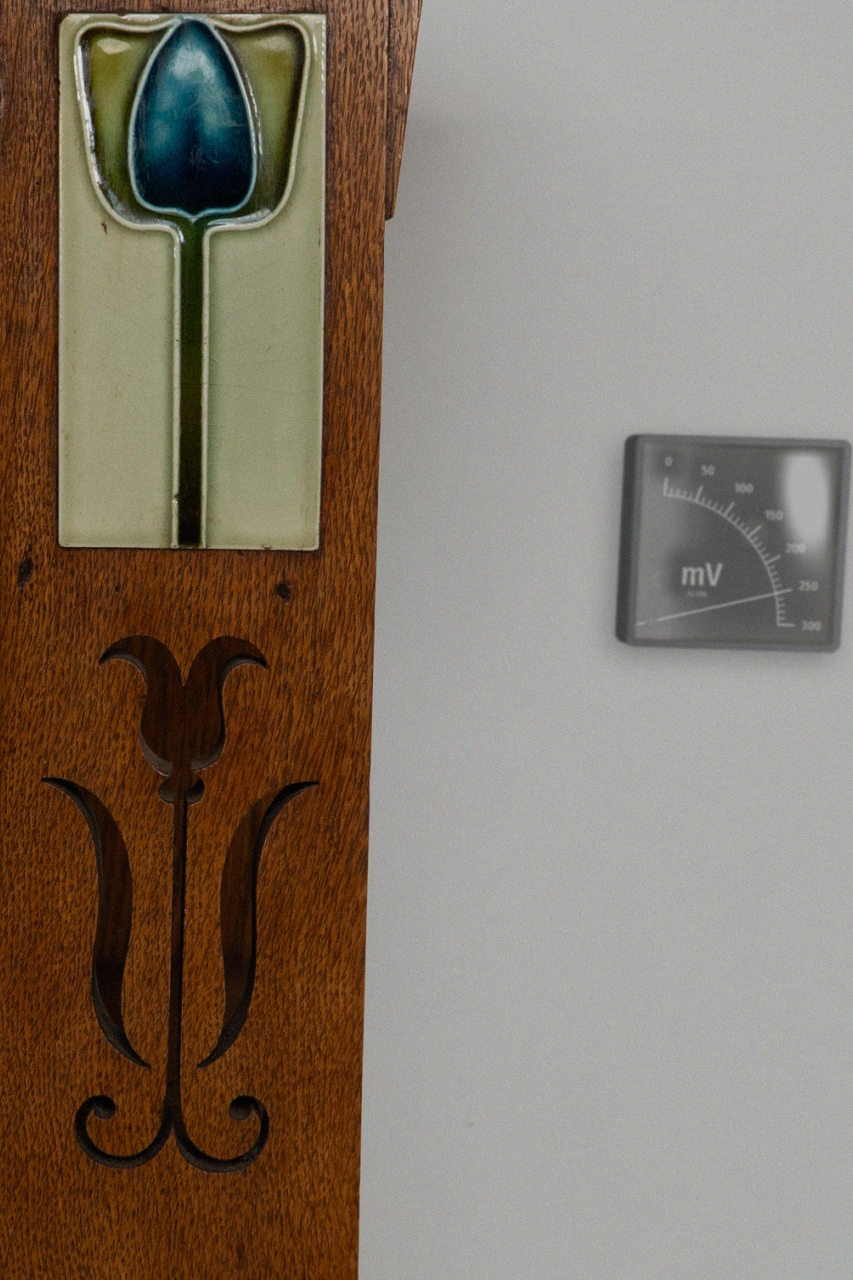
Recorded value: 250; mV
